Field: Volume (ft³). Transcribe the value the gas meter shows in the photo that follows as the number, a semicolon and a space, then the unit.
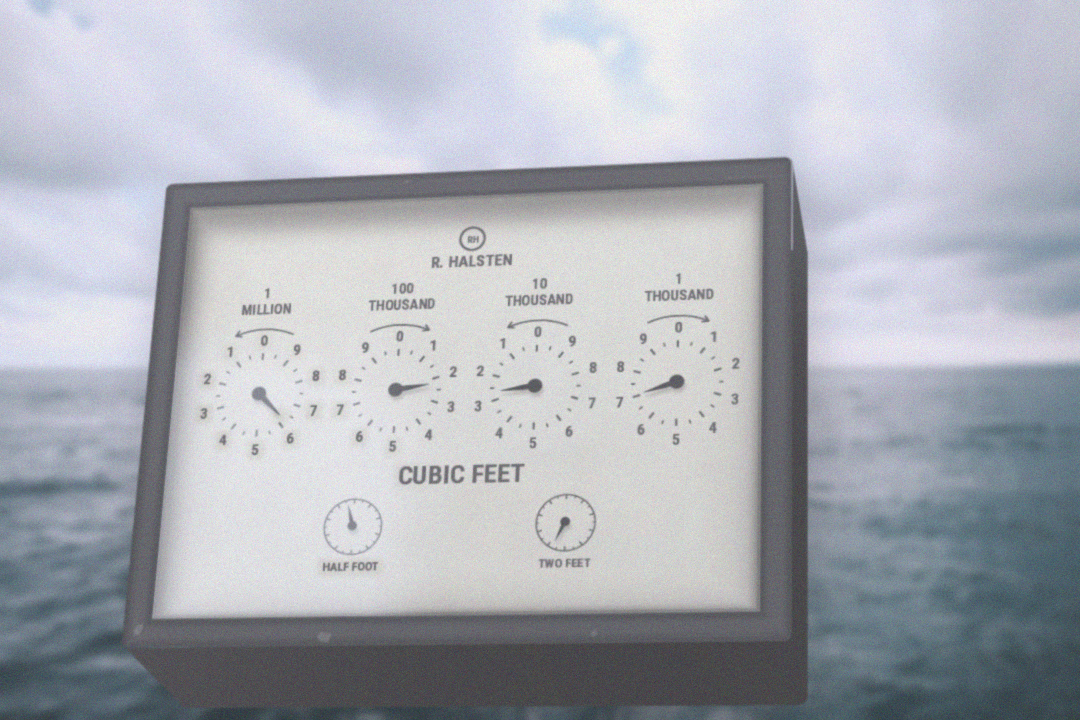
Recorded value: 622700; ft³
